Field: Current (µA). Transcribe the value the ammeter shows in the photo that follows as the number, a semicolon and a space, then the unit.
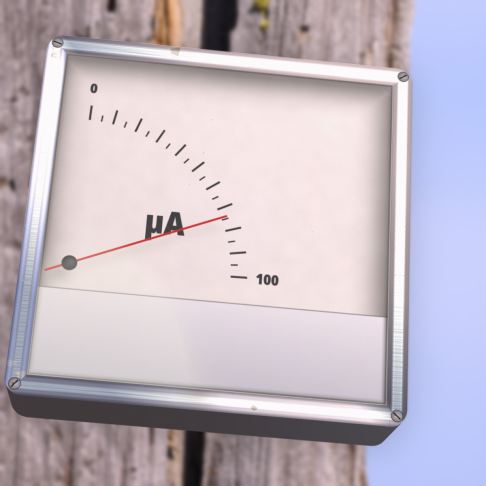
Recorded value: 75; µA
